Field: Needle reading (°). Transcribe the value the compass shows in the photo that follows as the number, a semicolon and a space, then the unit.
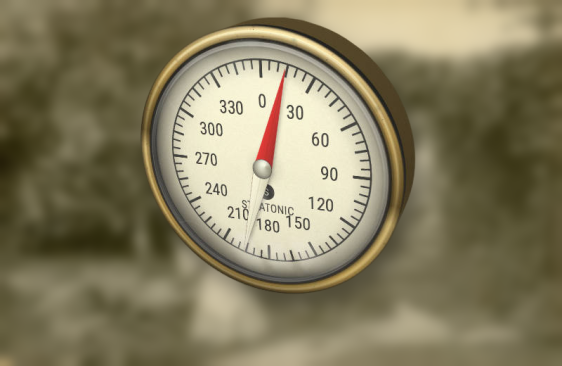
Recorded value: 15; °
